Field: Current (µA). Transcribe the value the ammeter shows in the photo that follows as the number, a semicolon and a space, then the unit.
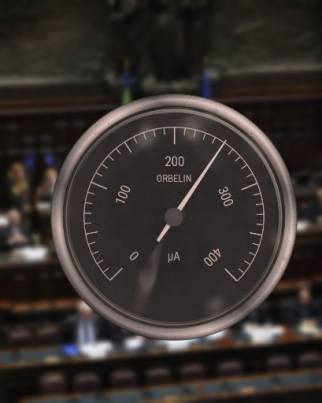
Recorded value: 250; µA
